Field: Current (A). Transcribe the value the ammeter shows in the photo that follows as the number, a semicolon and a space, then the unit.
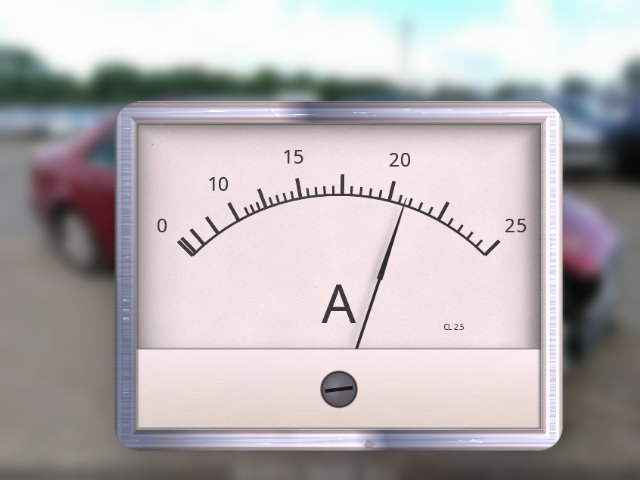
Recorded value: 20.75; A
